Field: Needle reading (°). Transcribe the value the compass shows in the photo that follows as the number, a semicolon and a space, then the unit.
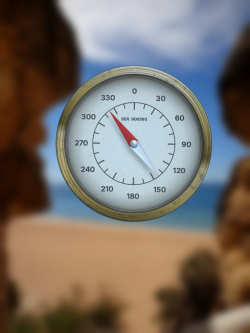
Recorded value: 322.5; °
